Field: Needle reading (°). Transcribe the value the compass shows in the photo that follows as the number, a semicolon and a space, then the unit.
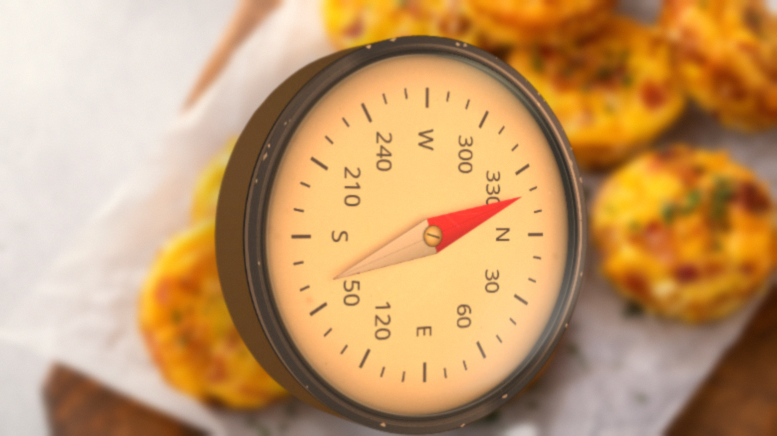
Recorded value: 340; °
